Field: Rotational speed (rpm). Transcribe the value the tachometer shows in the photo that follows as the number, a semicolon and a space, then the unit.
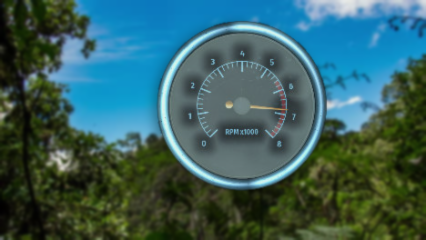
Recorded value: 6800; rpm
